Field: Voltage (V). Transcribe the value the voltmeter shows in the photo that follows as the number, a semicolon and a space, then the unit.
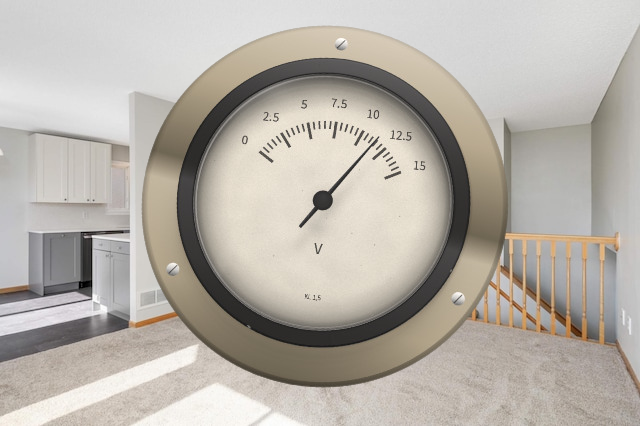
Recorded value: 11.5; V
